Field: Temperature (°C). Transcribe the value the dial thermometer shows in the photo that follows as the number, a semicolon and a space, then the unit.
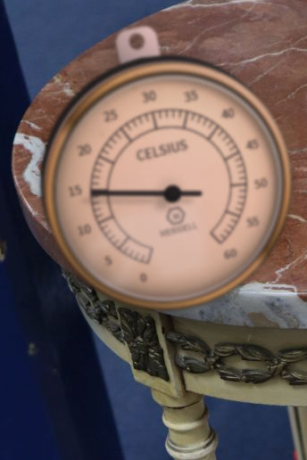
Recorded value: 15; °C
